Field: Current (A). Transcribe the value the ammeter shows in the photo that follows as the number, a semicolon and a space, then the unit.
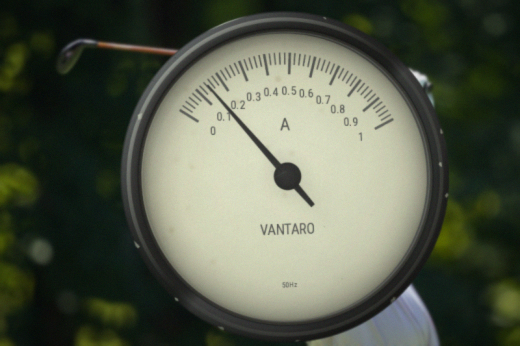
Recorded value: 0.14; A
